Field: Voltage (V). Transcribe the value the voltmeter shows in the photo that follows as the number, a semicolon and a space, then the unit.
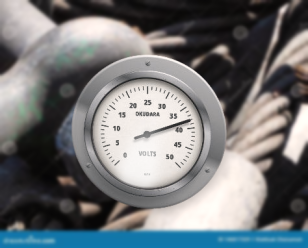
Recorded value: 38; V
